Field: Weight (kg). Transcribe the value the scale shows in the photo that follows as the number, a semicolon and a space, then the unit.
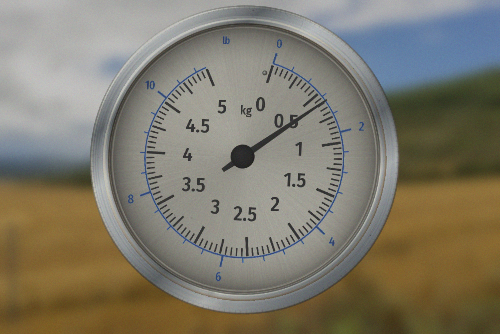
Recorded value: 0.6; kg
